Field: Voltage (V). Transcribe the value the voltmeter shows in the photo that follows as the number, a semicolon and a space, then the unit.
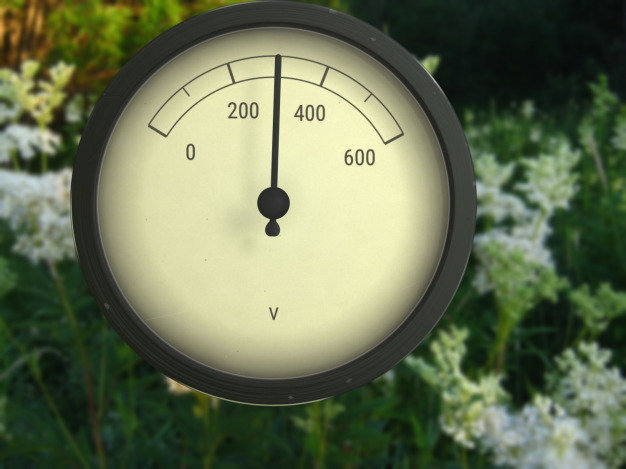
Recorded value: 300; V
